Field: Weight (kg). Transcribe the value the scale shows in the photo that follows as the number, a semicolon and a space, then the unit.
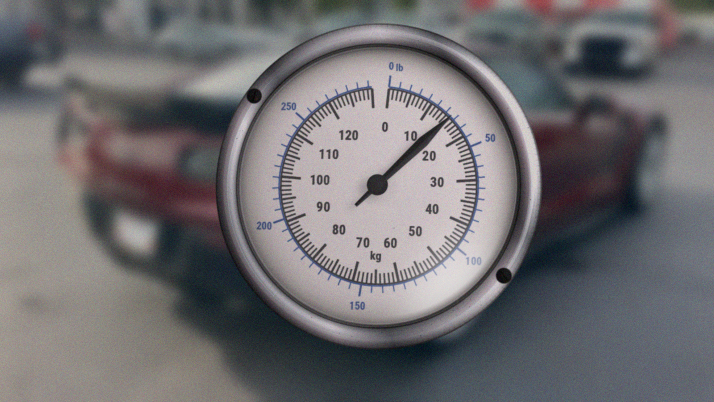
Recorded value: 15; kg
